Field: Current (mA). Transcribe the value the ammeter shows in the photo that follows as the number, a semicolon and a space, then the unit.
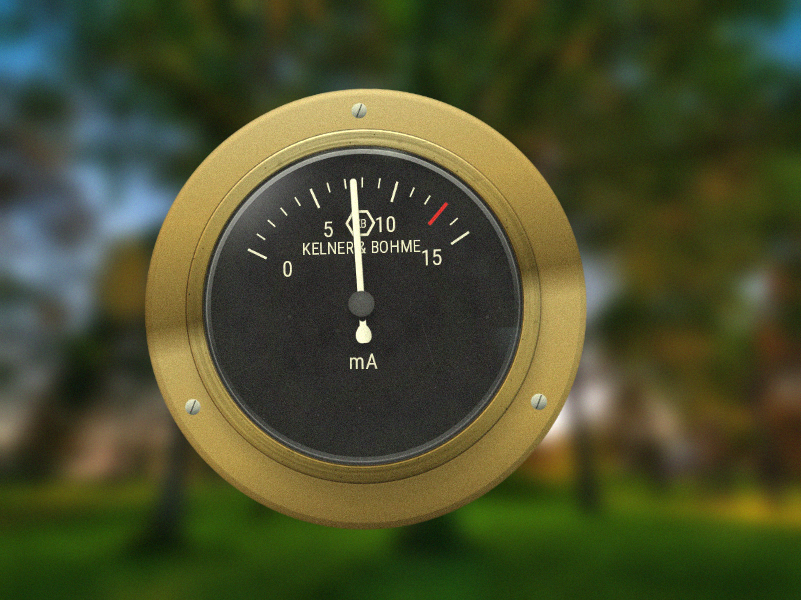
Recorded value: 7.5; mA
